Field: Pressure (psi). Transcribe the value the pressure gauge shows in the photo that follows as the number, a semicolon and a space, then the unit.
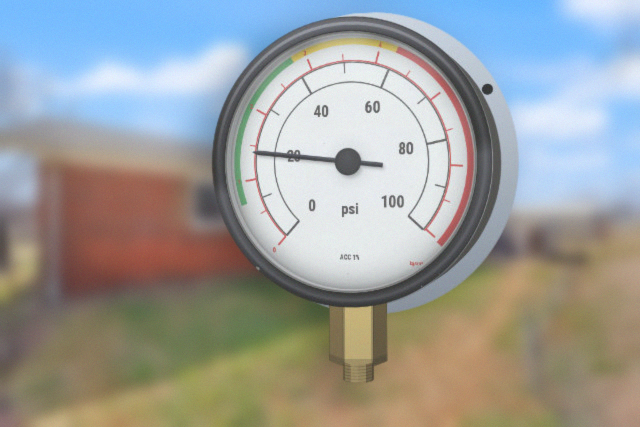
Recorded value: 20; psi
